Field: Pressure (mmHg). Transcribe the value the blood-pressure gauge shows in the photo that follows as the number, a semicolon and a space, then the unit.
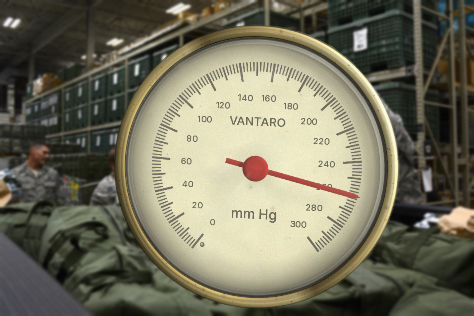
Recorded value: 260; mmHg
